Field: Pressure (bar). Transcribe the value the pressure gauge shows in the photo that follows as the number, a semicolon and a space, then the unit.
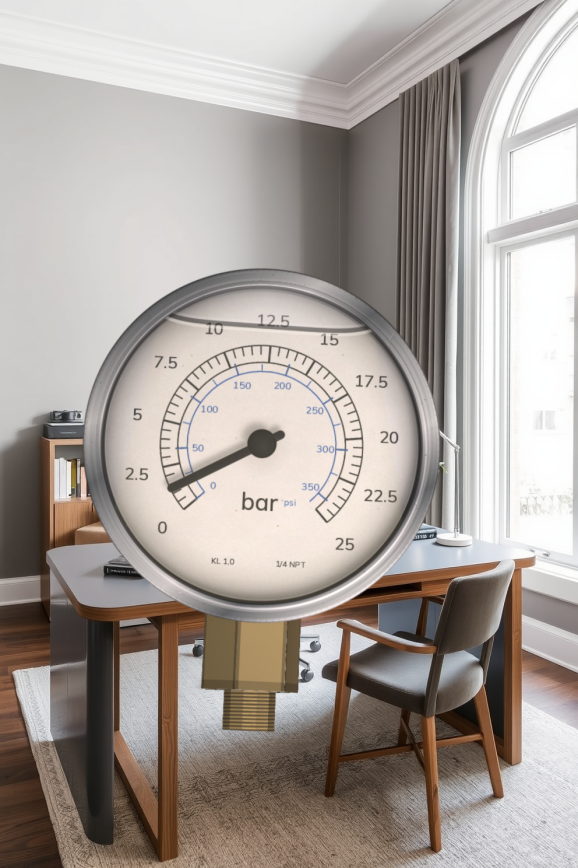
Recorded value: 1.25; bar
